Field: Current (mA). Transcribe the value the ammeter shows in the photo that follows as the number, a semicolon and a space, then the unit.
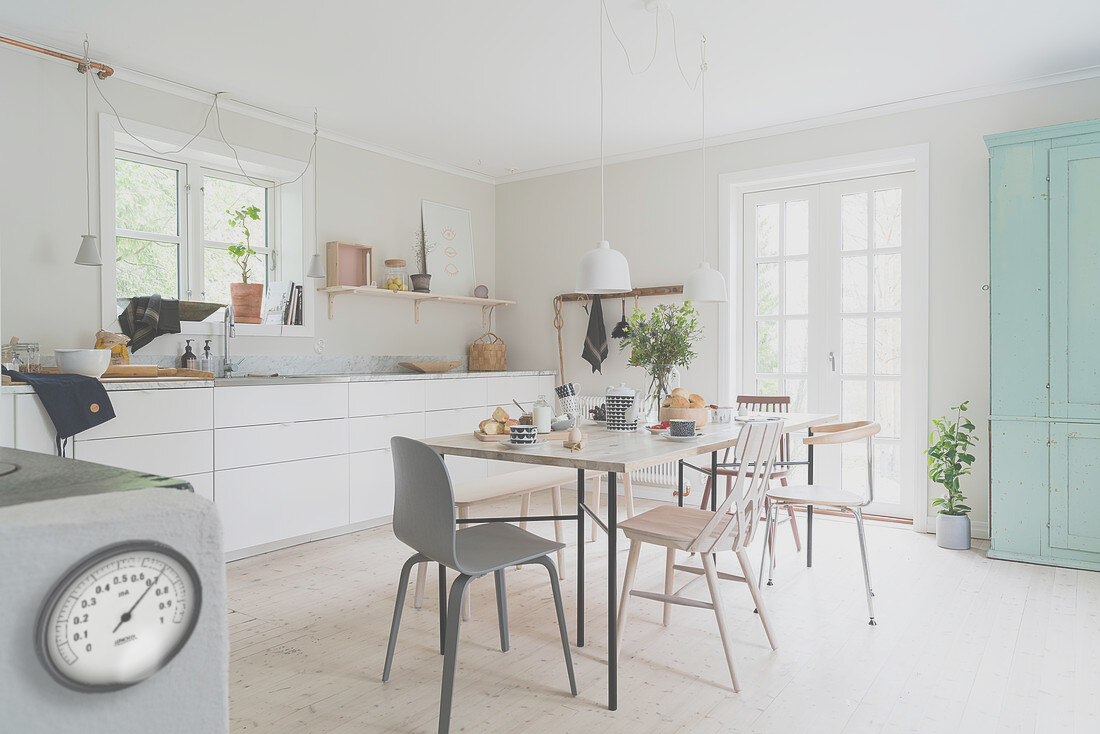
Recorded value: 0.7; mA
